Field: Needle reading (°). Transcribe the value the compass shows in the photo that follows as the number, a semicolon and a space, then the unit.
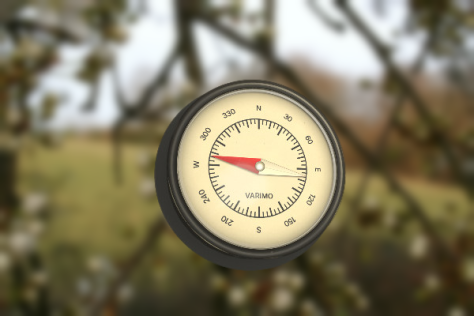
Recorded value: 280; °
